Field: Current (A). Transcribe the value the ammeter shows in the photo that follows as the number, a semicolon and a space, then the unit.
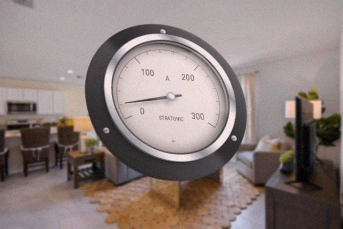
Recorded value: 20; A
